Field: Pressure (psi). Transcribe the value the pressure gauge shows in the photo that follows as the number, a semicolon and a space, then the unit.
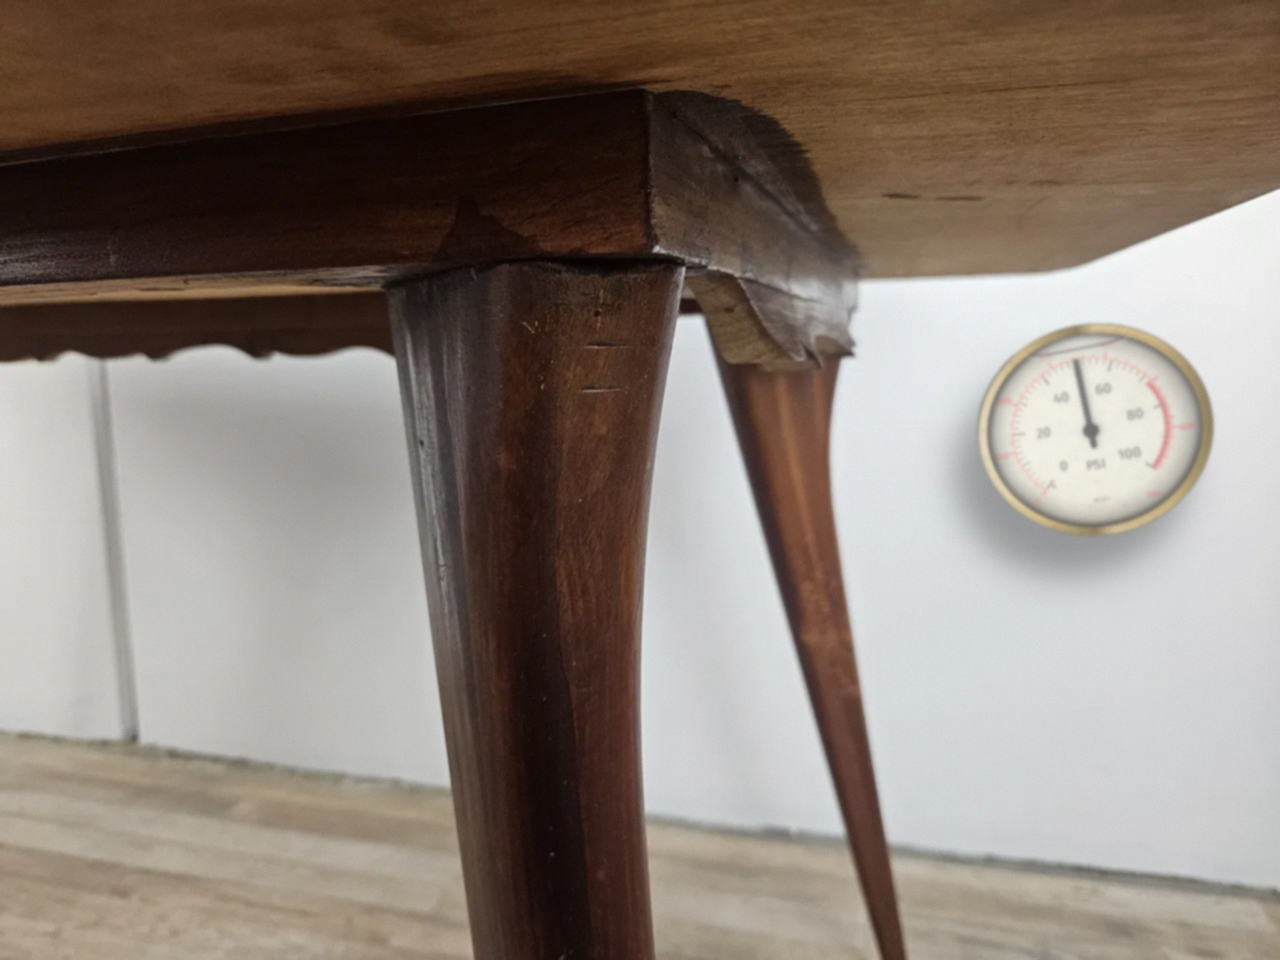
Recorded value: 50; psi
